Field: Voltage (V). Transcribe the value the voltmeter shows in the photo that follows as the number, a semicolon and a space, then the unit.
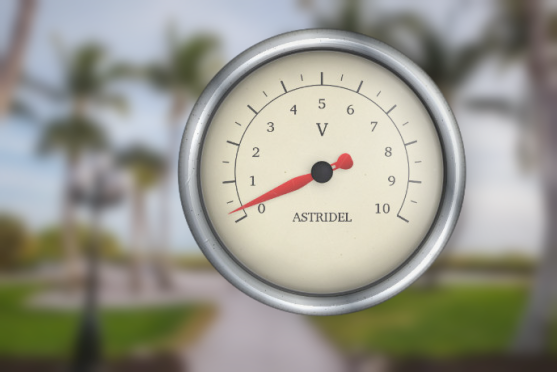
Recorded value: 0.25; V
